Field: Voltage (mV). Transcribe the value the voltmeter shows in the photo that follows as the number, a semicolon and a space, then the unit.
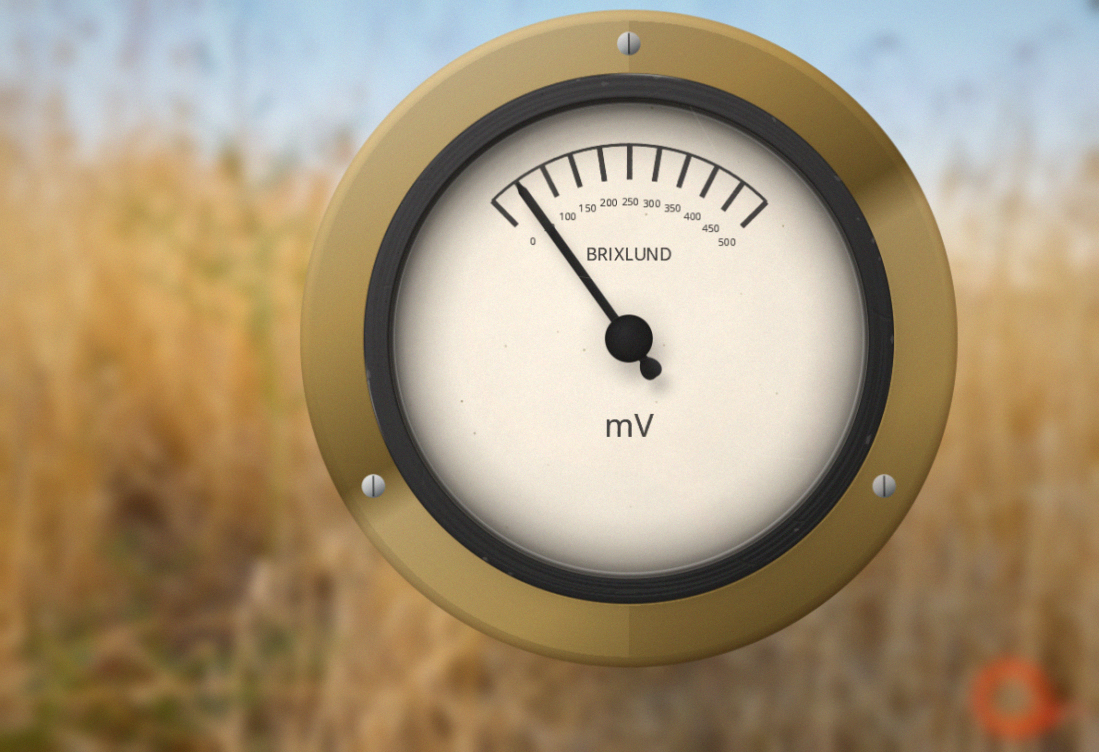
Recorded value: 50; mV
